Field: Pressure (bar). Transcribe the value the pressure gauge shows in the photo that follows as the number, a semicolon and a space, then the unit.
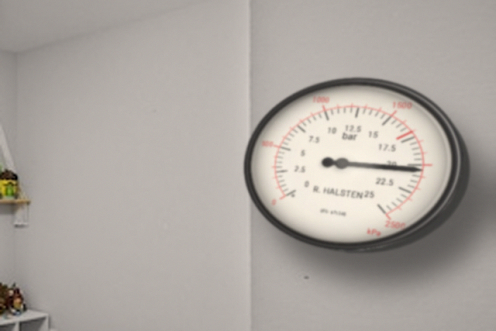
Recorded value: 20.5; bar
